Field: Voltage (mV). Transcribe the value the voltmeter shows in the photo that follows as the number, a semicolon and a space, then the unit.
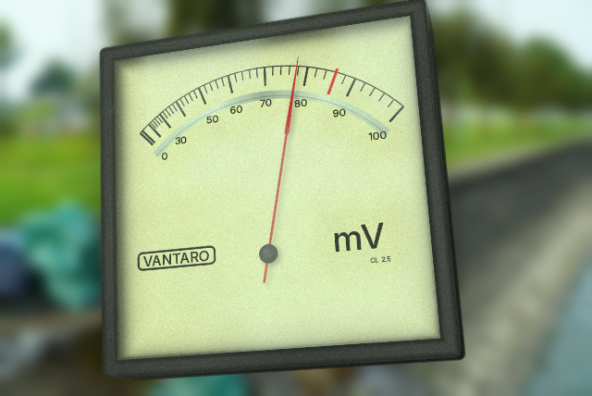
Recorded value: 78; mV
